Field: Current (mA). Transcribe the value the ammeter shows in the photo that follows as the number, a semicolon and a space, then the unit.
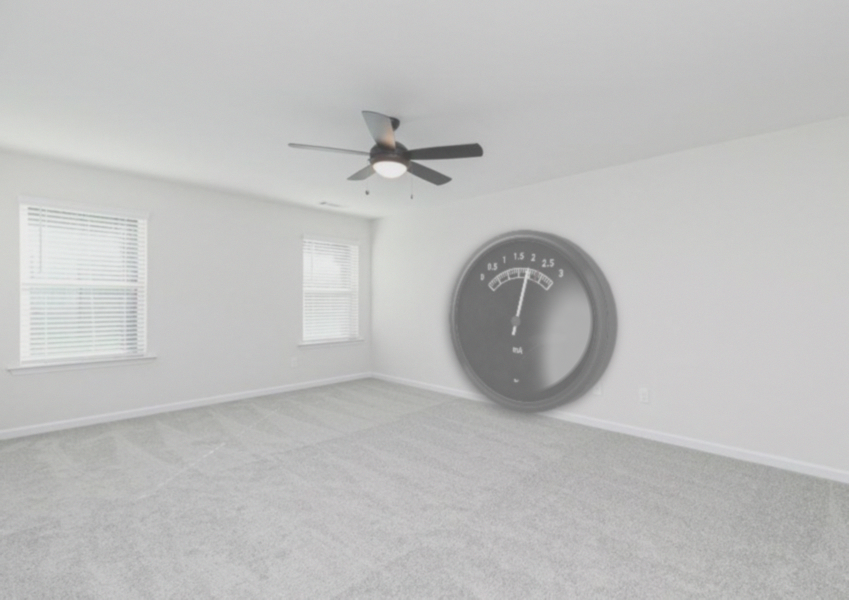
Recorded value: 2; mA
